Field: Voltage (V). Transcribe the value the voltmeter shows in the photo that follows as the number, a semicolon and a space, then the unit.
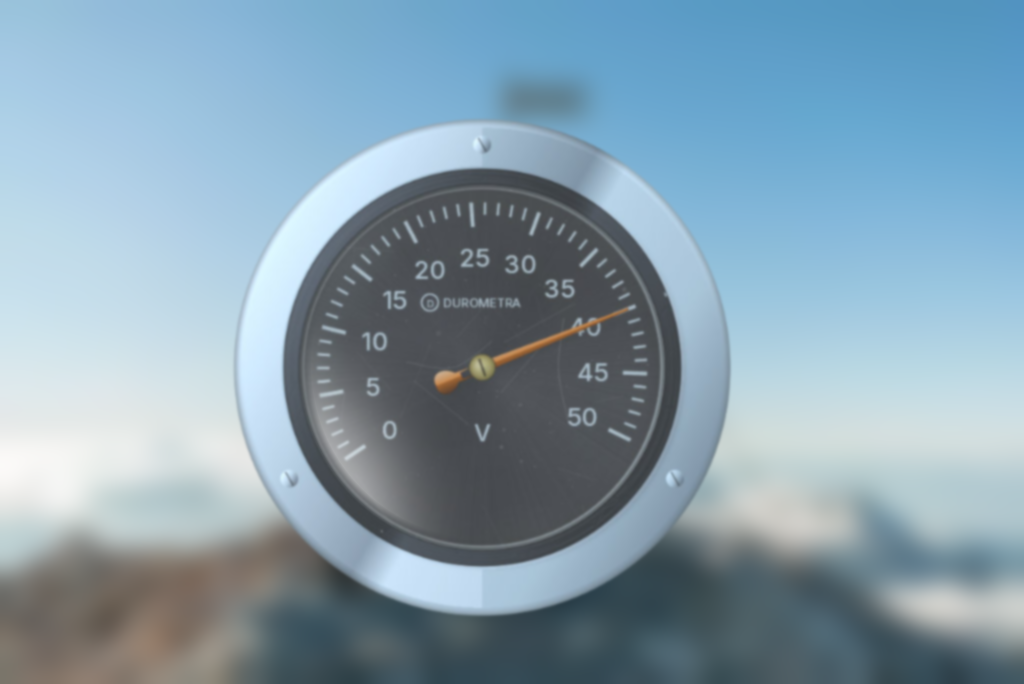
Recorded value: 40; V
